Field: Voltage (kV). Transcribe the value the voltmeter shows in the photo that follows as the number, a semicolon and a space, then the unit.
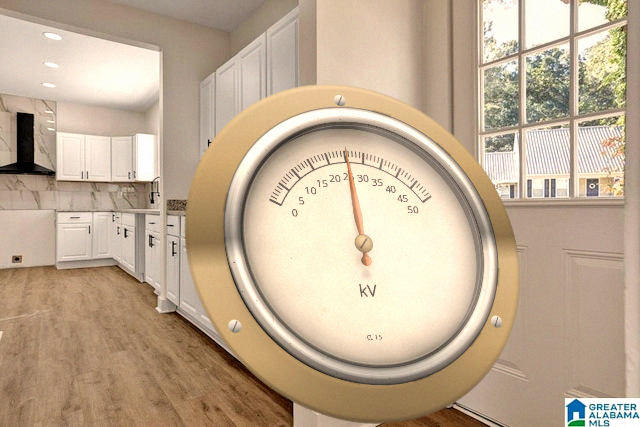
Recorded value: 25; kV
